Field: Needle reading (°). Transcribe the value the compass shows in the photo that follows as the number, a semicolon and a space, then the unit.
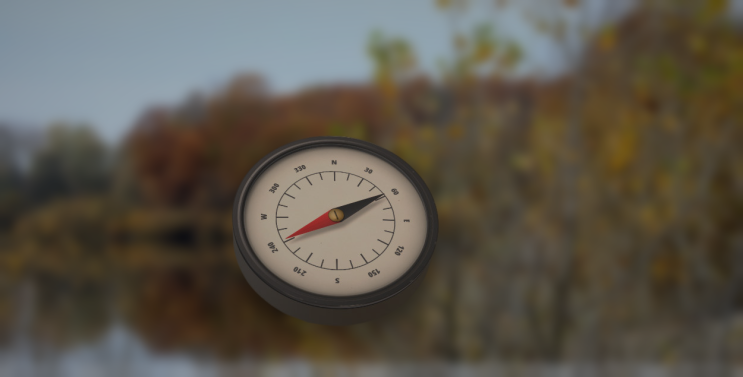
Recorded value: 240; °
